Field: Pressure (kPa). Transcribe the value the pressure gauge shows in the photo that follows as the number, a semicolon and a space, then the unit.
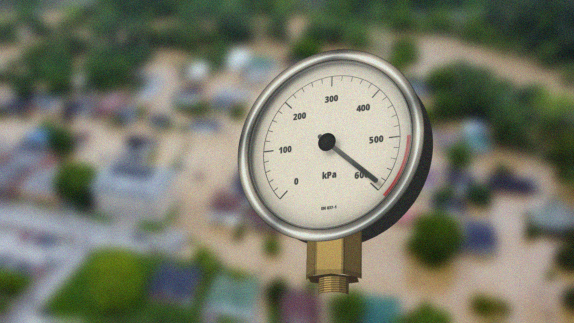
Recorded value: 590; kPa
